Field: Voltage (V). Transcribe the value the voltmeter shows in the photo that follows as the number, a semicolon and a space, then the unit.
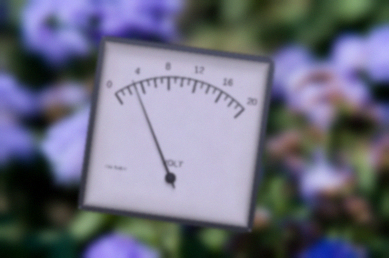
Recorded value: 3; V
